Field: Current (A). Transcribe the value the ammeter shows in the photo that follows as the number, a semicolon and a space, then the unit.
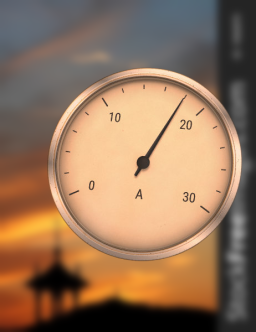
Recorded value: 18; A
